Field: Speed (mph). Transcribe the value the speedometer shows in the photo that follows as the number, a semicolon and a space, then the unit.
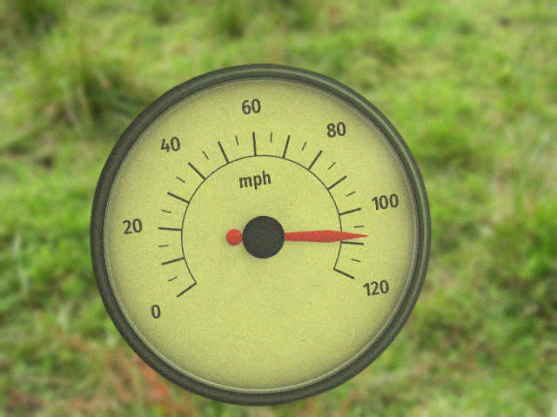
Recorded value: 107.5; mph
